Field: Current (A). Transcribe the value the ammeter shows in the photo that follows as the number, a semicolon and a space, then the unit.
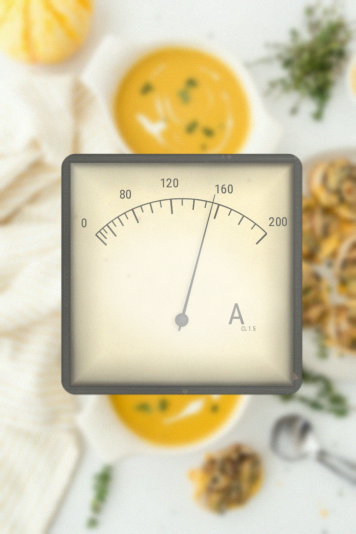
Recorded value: 155; A
